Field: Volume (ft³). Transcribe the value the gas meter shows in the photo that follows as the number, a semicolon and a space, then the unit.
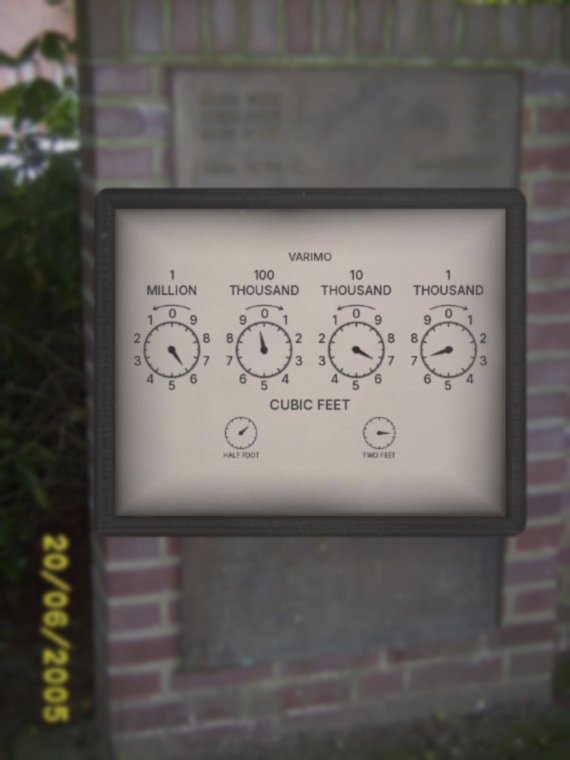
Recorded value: 596700; ft³
